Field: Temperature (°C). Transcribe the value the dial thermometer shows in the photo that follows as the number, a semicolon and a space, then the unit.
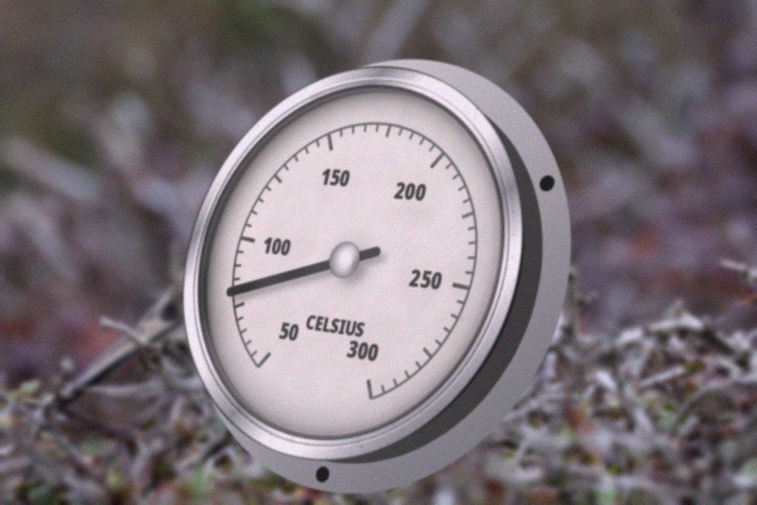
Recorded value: 80; °C
